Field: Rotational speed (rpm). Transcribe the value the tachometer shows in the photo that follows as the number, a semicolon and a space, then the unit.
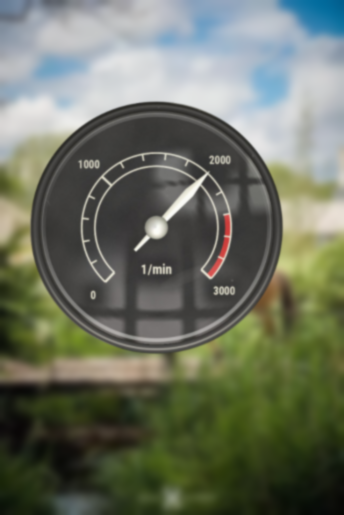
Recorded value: 2000; rpm
